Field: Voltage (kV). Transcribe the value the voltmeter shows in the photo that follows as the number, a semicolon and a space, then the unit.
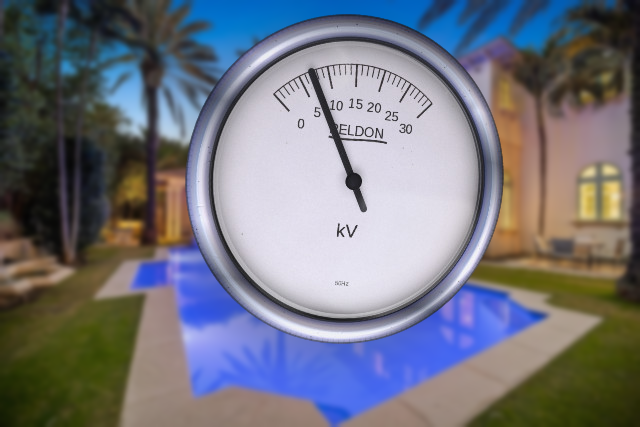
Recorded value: 7; kV
